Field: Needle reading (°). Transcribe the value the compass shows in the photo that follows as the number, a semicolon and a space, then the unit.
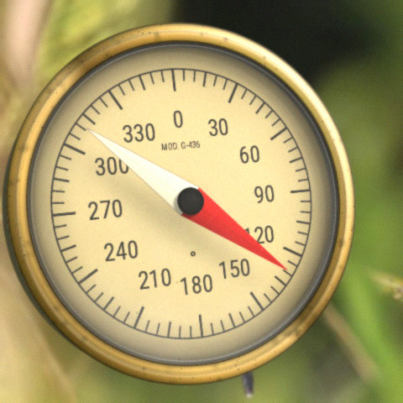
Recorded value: 130; °
